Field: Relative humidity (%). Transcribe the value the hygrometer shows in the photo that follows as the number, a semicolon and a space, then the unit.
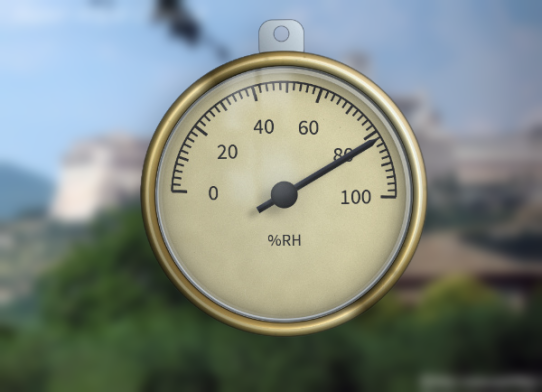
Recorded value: 82; %
